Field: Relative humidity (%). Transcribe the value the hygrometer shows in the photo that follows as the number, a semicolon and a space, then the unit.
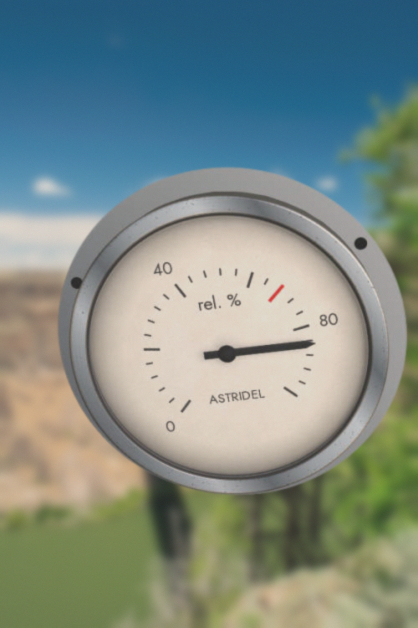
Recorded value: 84; %
